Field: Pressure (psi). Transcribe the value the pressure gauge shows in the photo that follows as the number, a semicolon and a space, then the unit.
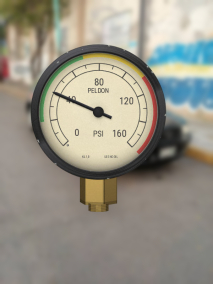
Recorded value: 40; psi
